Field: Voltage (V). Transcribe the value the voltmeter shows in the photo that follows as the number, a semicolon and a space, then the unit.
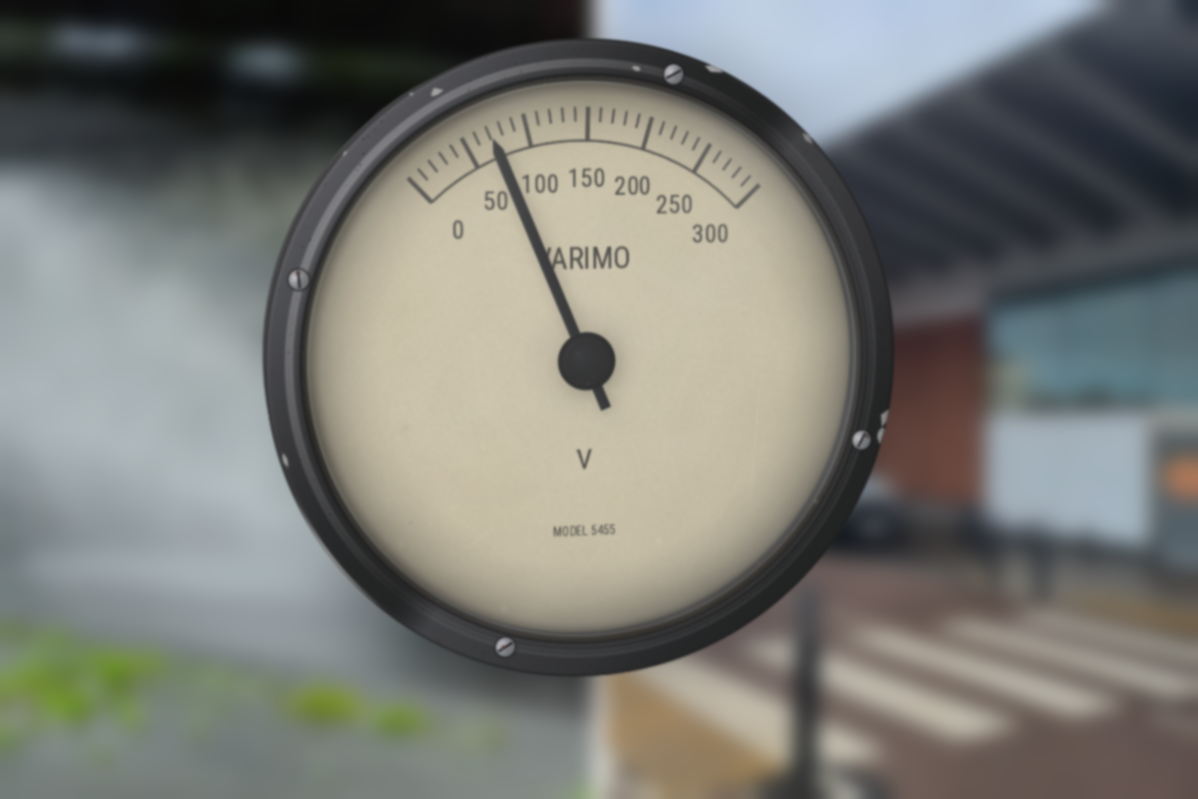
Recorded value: 70; V
